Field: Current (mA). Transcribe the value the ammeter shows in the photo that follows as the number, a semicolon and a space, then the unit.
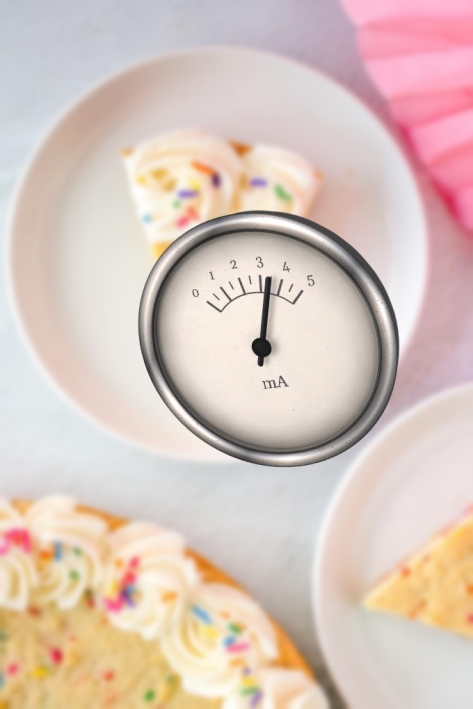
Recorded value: 3.5; mA
